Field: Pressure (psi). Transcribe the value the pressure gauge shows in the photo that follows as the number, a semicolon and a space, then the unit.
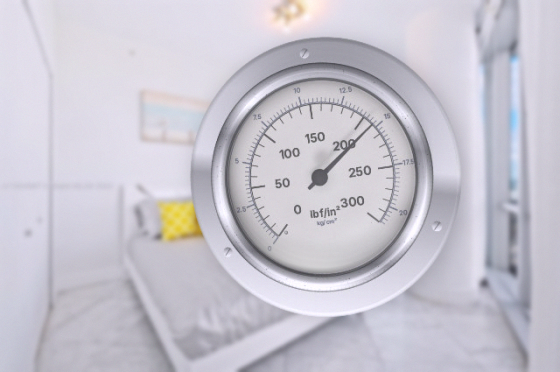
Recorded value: 210; psi
